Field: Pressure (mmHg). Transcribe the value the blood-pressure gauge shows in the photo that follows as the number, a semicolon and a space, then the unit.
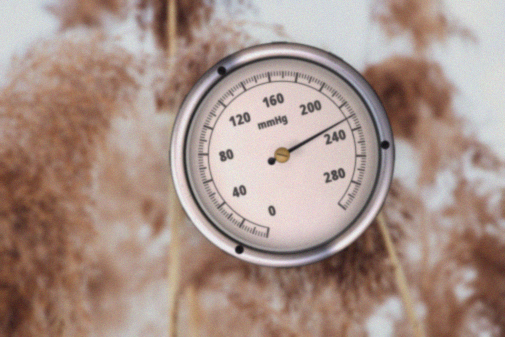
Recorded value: 230; mmHg
